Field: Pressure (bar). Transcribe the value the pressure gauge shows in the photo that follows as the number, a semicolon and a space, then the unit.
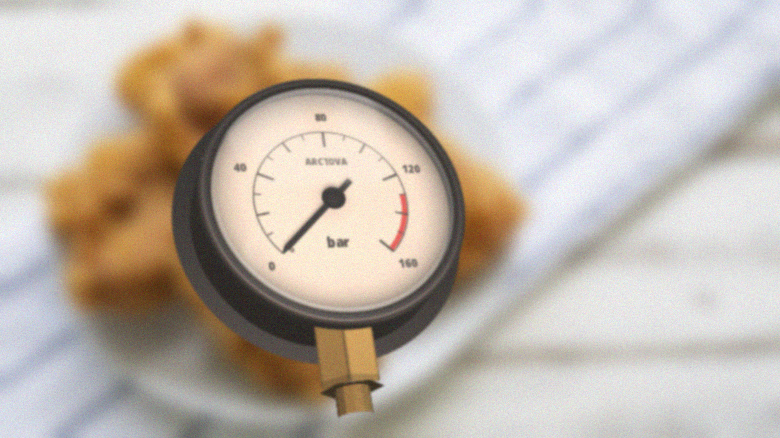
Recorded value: 0; bar
